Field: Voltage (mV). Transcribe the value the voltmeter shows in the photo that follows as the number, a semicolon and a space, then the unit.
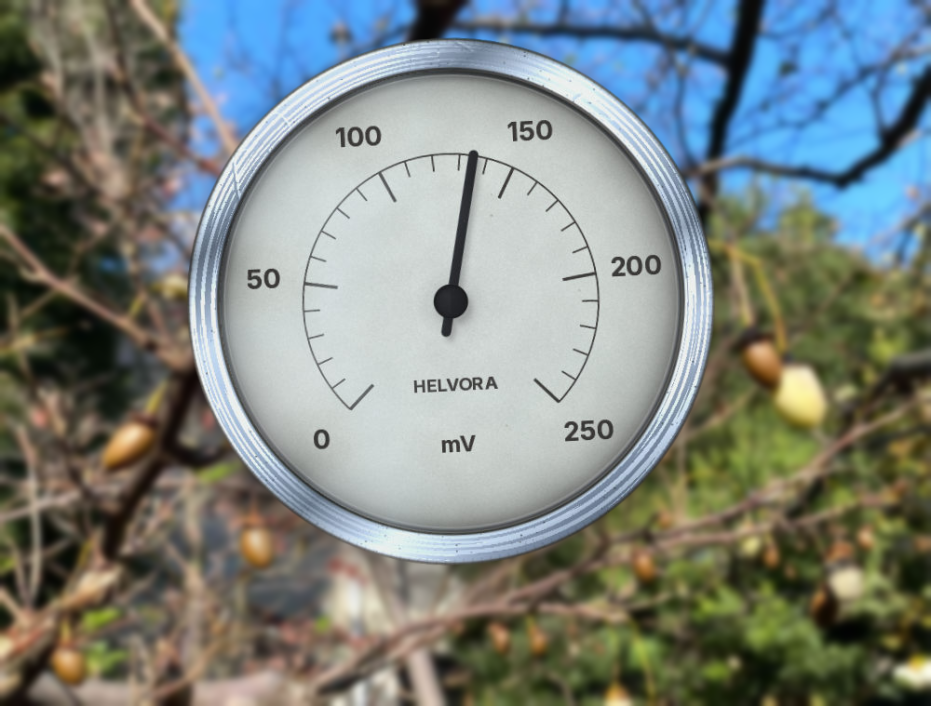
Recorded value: 135; mV
